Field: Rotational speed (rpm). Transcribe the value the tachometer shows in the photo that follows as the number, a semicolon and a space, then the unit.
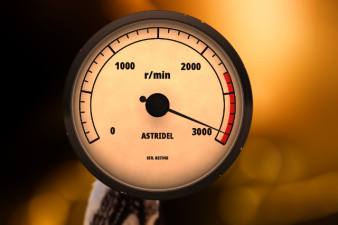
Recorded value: 2900; rpm
